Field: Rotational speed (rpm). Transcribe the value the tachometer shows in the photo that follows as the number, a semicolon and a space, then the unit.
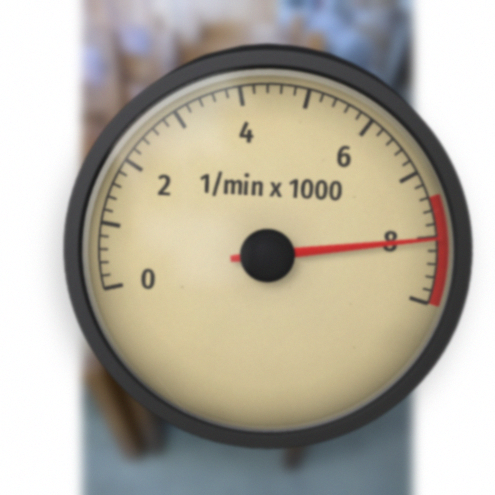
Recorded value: 8000; rpm
